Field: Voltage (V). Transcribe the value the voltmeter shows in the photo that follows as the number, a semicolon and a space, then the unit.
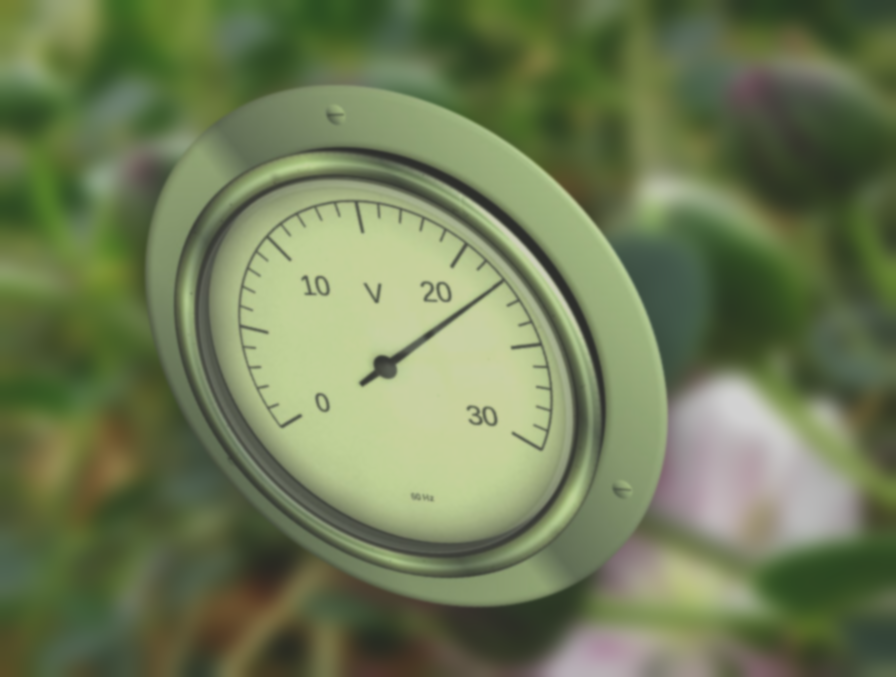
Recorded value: 22; V
